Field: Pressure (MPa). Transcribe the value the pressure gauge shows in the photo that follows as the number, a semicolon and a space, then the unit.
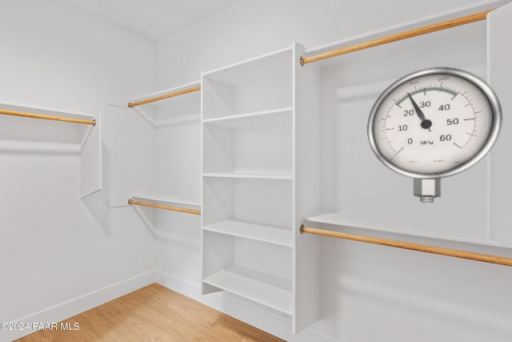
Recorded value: 25; MPa
